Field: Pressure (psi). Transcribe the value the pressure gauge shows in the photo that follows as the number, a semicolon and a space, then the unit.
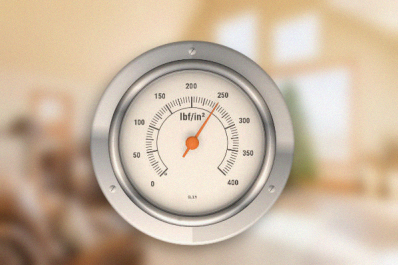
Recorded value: 250; psi
